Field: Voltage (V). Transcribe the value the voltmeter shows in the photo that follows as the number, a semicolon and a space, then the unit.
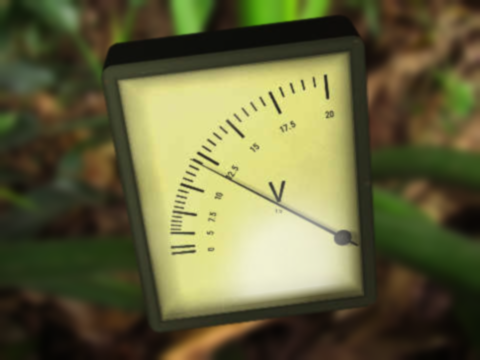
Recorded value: 12; V
